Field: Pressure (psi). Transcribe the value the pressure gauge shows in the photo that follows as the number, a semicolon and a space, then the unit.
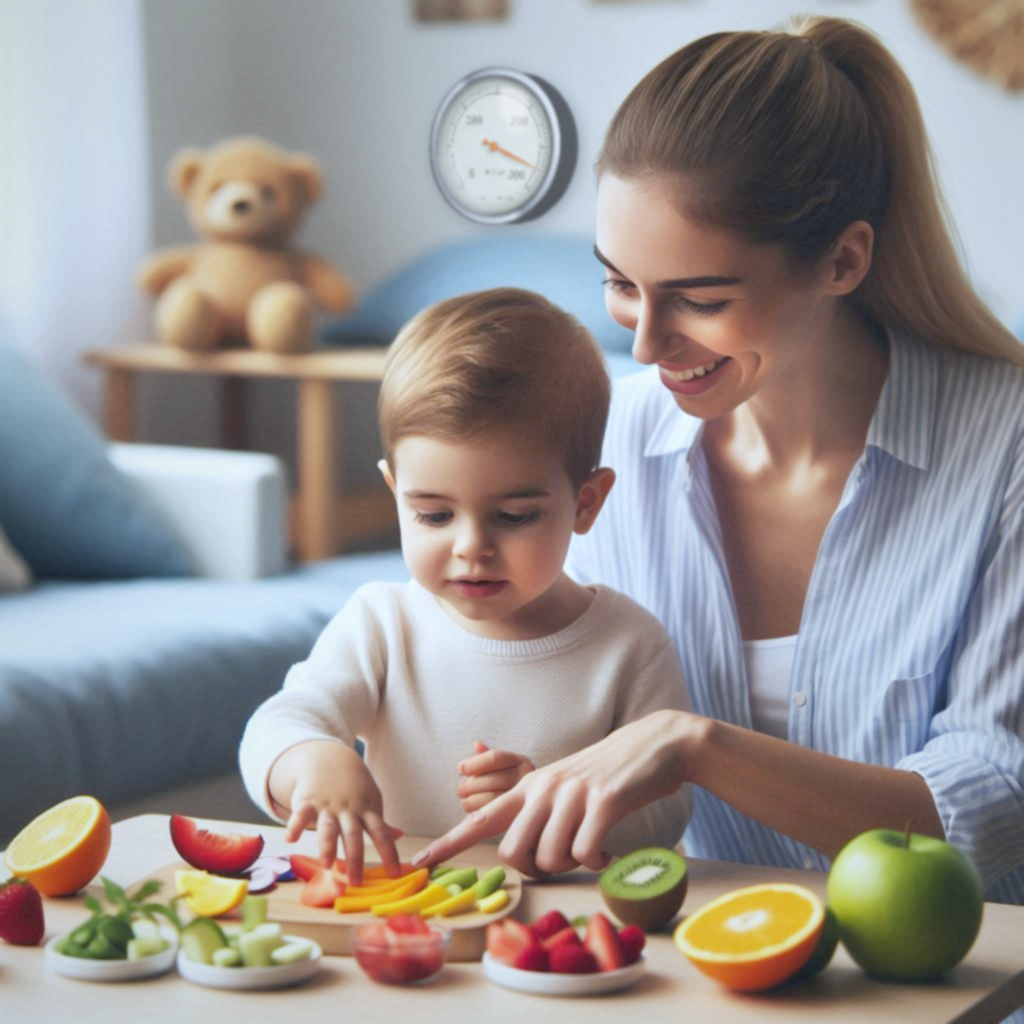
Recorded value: 275; psi
